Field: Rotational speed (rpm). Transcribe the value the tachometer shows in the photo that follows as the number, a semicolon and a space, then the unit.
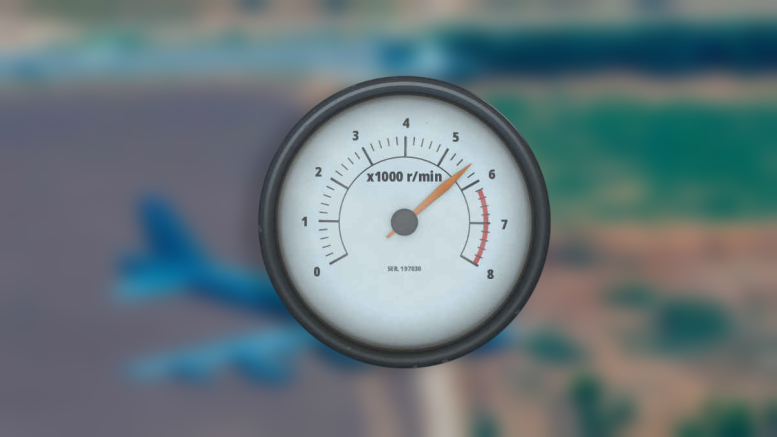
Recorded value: 5600; rpm
